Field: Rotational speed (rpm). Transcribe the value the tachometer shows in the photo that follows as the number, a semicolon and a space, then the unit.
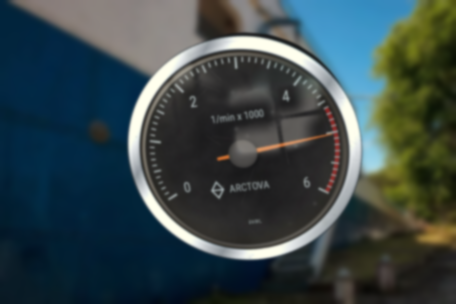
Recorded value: 5000; rpm
